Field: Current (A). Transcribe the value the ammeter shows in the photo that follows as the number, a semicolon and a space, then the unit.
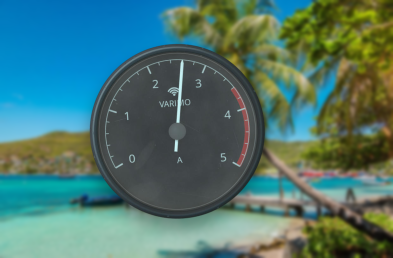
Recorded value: 2.6; A
